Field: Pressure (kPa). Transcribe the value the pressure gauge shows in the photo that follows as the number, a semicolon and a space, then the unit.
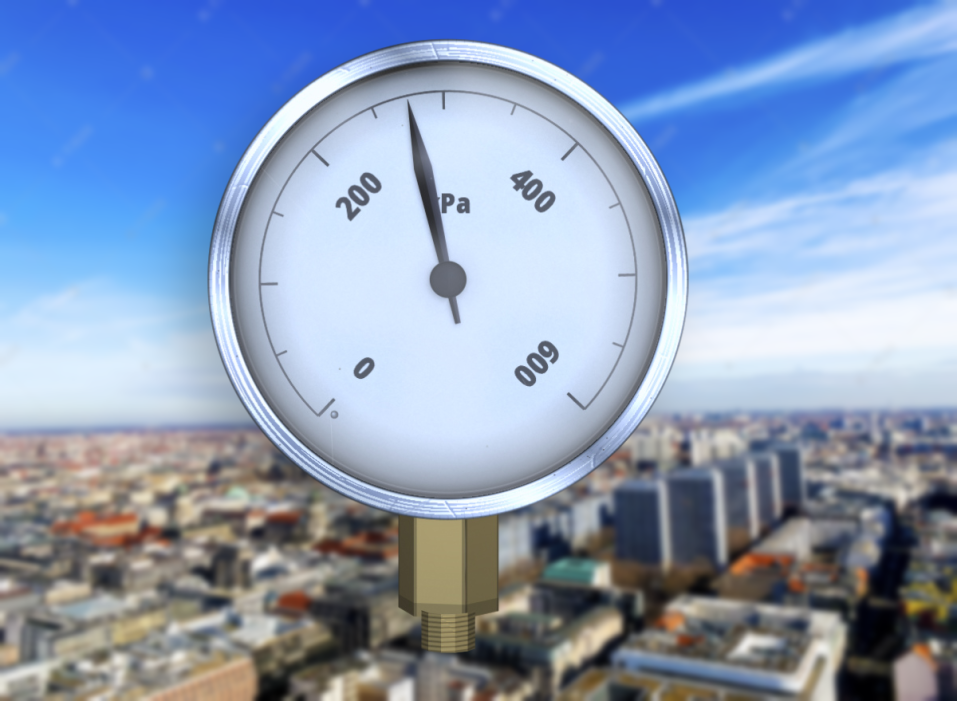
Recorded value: 275; kPa
